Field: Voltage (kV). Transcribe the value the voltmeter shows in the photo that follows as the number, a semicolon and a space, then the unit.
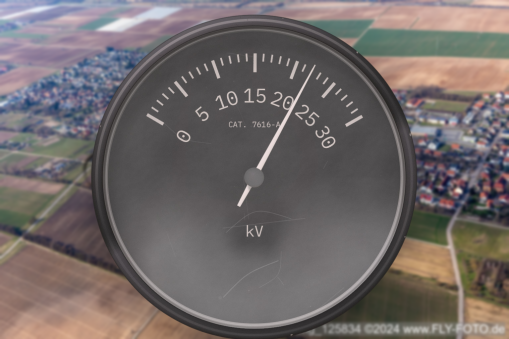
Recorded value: 22; kV
